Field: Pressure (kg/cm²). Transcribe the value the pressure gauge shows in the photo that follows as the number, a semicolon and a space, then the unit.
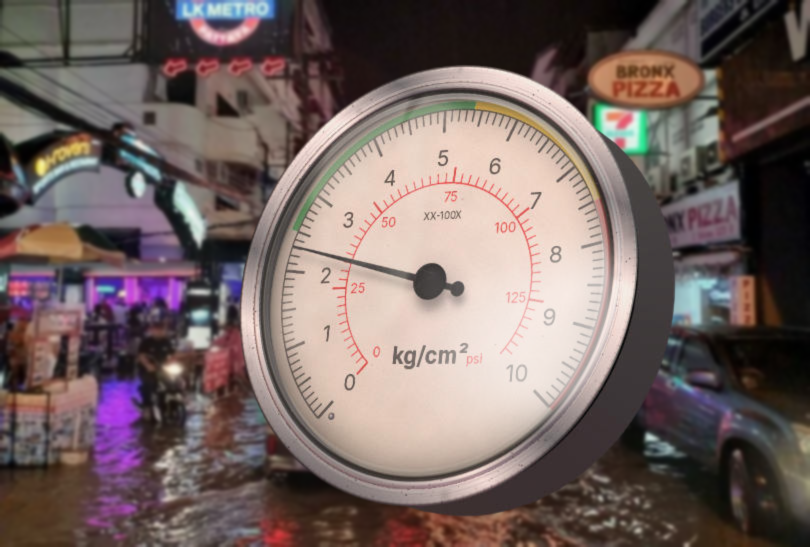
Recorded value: 2.3; kg/cm²
